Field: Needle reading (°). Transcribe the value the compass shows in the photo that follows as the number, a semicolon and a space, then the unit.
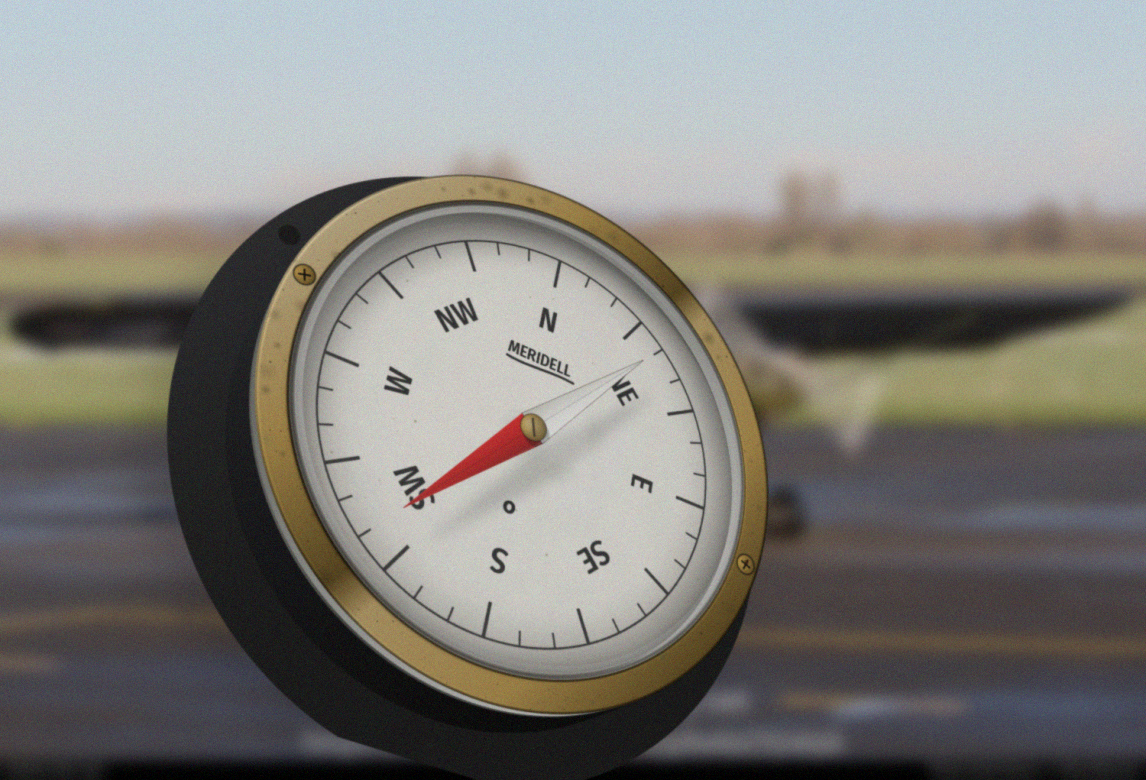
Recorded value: 220; °
